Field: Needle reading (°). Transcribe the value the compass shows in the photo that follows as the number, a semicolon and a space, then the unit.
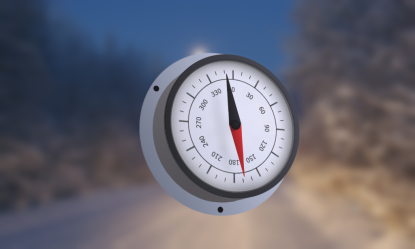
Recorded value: 170; °
